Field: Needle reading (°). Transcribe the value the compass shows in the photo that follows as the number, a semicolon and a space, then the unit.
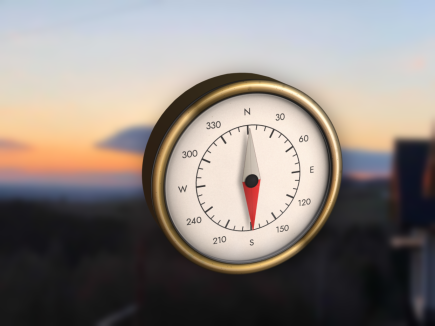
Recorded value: 180; °
